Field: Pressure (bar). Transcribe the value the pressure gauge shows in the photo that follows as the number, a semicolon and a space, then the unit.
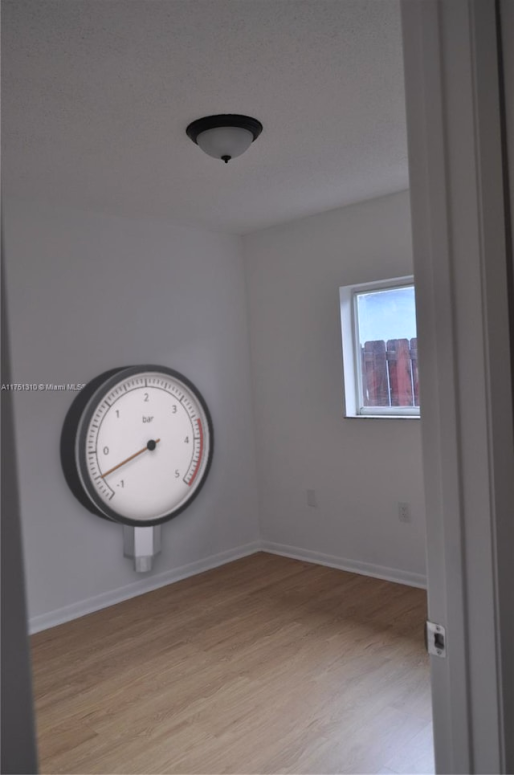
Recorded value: -0.5; bar
